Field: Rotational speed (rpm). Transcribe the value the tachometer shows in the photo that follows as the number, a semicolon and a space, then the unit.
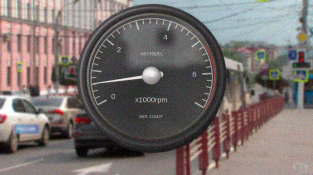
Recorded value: 600; rpm
